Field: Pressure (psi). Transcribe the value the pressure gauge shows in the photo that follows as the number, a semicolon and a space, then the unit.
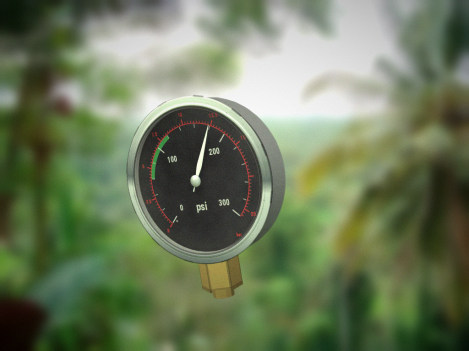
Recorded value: 180; psi
